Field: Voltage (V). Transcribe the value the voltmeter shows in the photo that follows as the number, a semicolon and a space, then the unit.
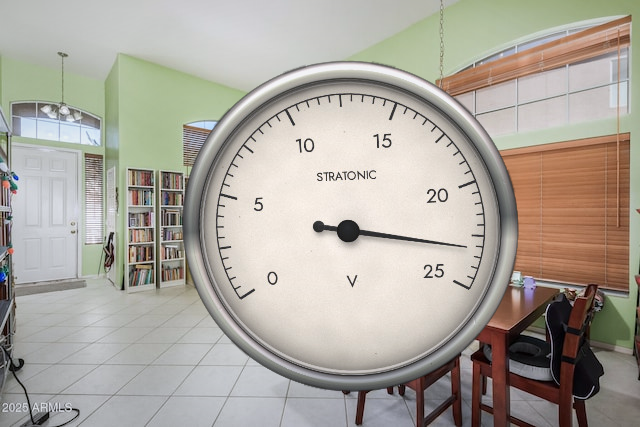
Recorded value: 23; V
